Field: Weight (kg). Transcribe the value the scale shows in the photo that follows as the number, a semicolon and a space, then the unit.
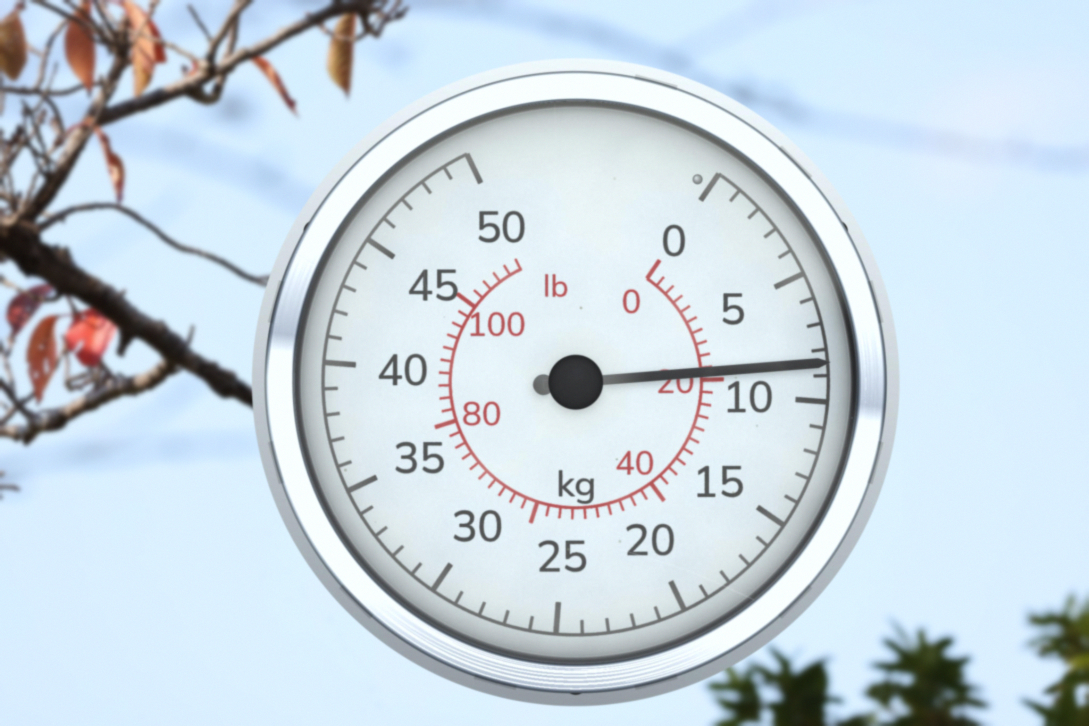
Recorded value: 8.5; kg
